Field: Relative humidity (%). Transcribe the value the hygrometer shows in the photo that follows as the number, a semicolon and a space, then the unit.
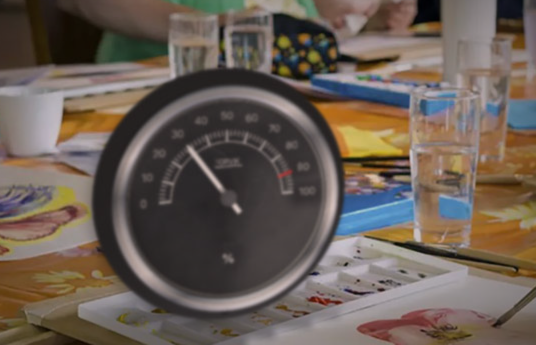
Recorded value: 30; %
